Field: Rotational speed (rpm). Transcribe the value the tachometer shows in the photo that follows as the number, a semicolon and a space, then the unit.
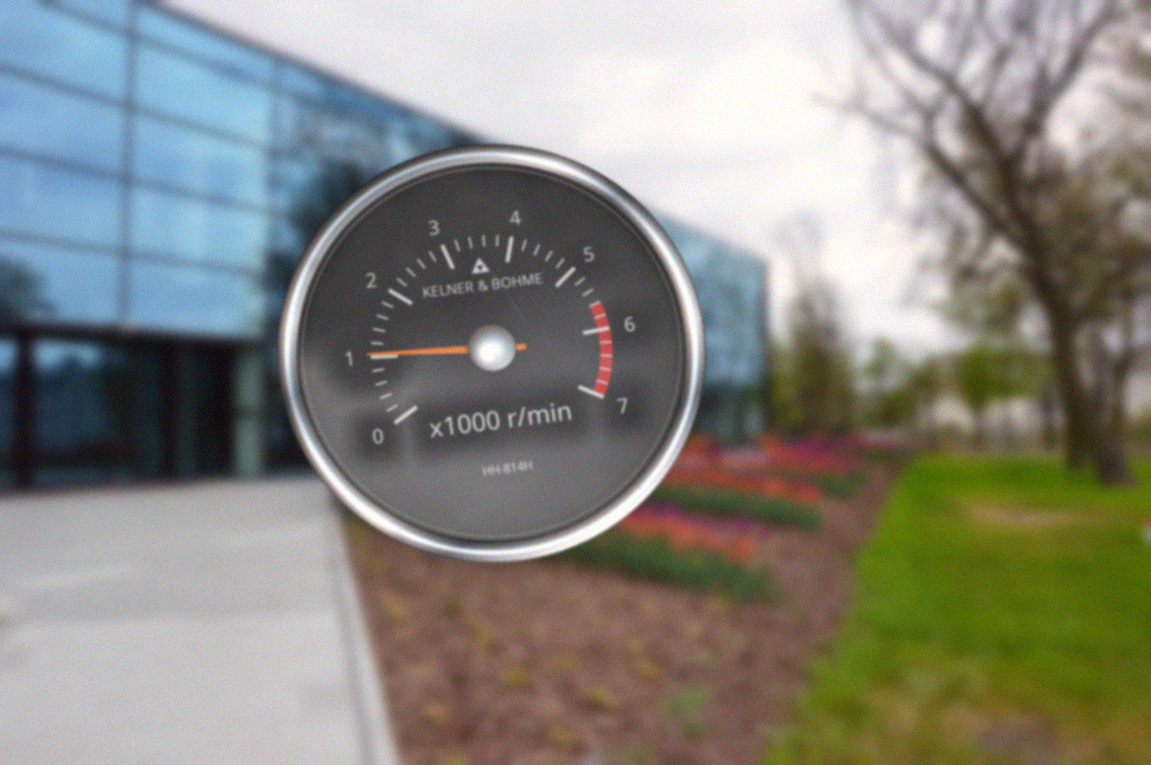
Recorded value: 1000; rpm
